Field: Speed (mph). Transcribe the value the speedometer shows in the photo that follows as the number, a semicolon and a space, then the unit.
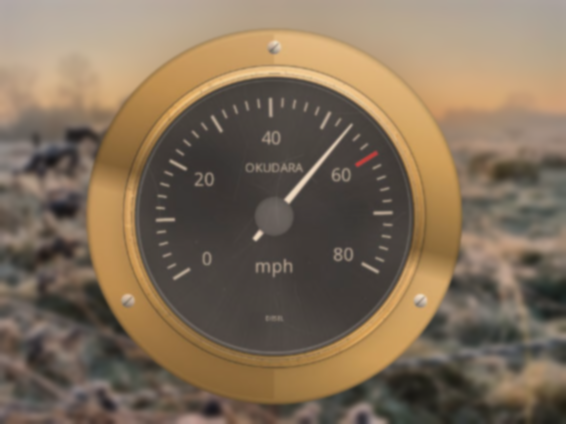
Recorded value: 54; mph
